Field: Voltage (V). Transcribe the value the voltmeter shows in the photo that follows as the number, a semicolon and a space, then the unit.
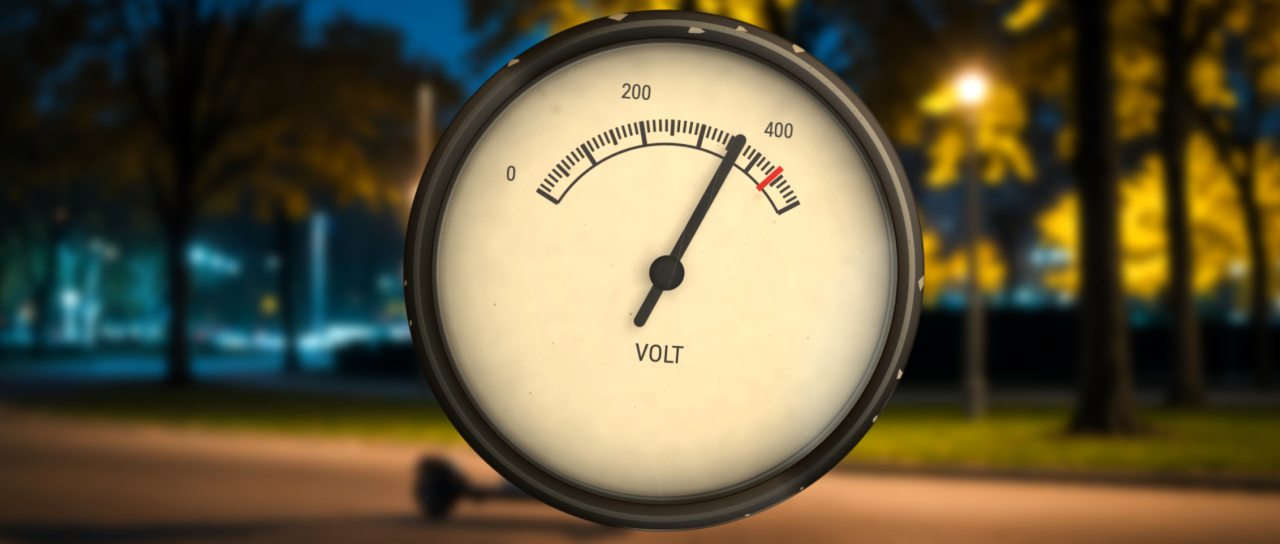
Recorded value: 360; V
